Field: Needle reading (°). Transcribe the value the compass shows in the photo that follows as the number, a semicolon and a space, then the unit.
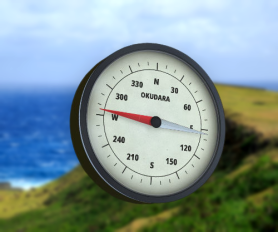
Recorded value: 275; °
